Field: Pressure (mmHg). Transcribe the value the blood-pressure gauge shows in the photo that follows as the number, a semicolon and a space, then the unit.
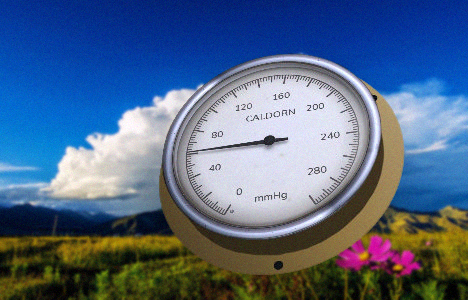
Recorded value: 60; mmHg
